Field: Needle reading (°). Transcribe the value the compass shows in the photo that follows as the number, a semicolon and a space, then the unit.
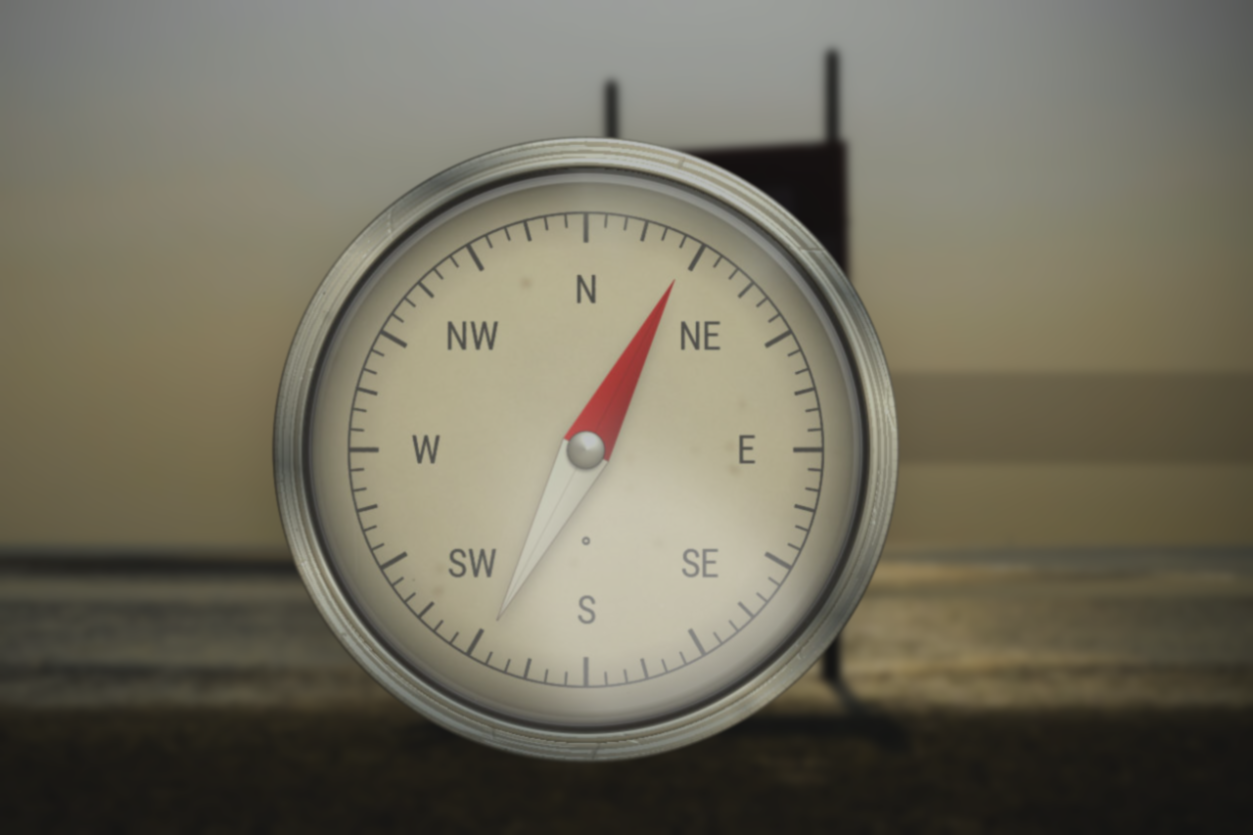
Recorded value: 27.5; °
